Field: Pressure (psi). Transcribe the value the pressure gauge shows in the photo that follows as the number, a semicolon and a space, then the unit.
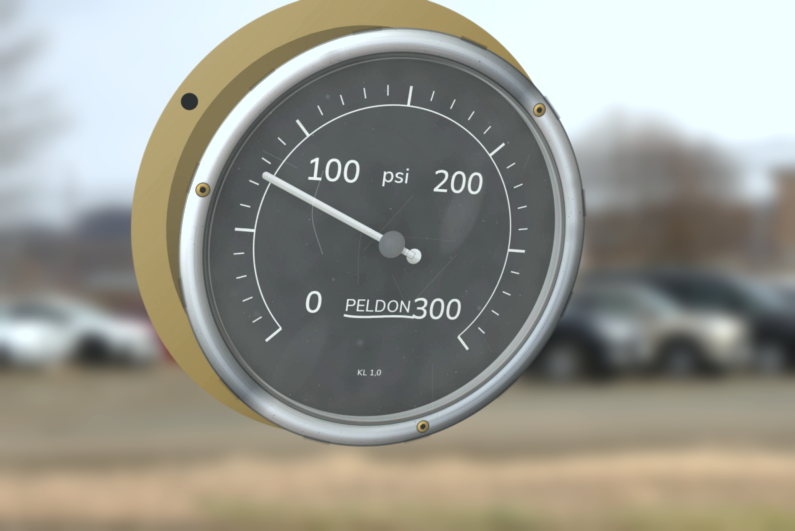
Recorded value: 75; psi
